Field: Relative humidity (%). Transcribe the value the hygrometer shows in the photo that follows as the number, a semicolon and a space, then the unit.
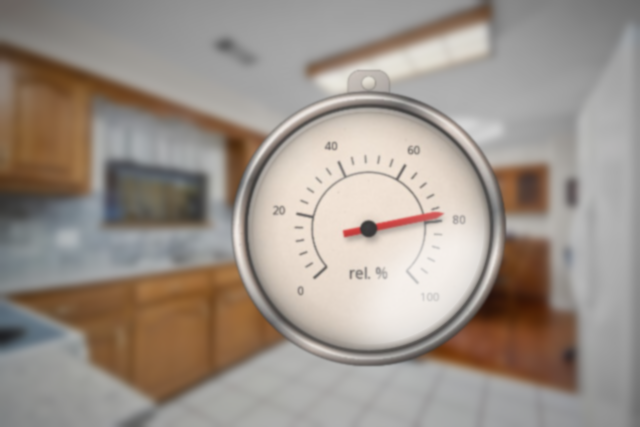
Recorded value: 78; %
